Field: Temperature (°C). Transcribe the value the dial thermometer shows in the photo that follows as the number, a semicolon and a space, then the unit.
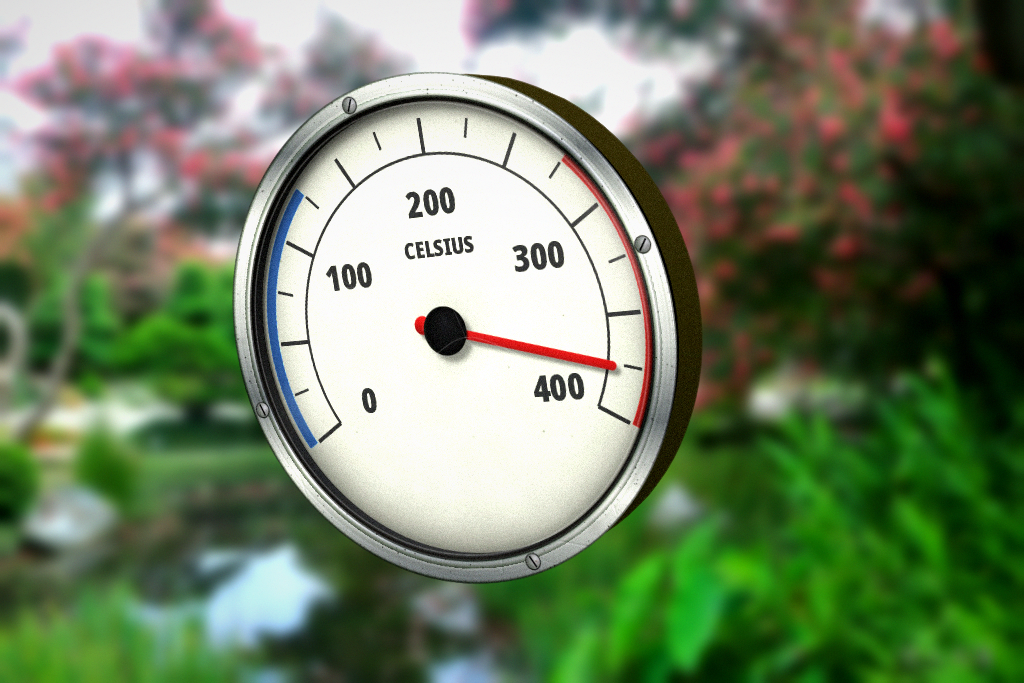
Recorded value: 375; °C
